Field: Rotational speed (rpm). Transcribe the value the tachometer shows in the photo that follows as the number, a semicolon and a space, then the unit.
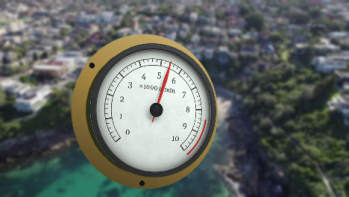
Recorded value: 5400; rpm
